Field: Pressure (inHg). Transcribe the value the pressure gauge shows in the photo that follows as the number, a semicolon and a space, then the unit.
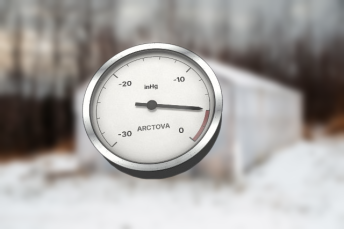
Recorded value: -4; inHg
